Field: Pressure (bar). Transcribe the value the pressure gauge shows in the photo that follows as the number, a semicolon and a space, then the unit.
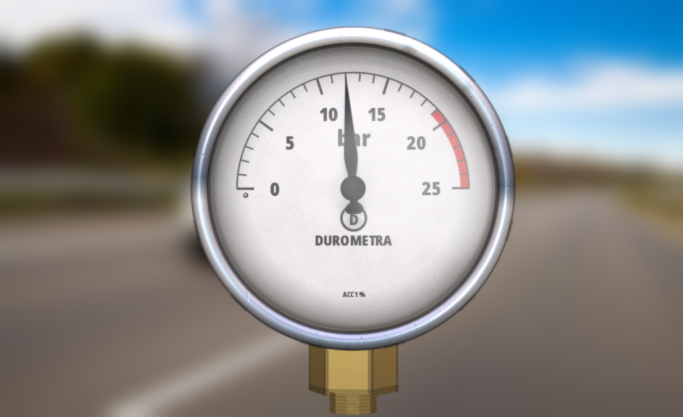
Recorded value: 12; bar
